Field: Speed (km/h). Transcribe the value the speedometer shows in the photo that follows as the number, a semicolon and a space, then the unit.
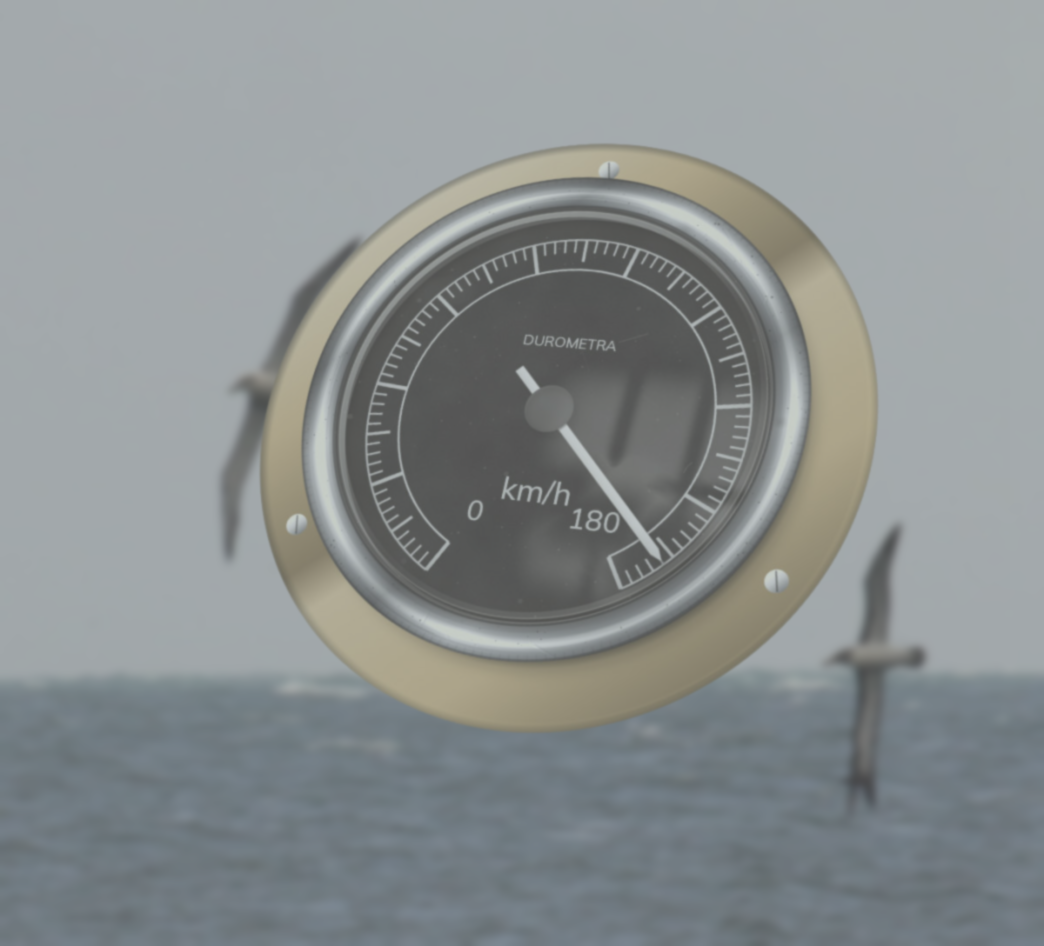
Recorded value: 172; km/h
